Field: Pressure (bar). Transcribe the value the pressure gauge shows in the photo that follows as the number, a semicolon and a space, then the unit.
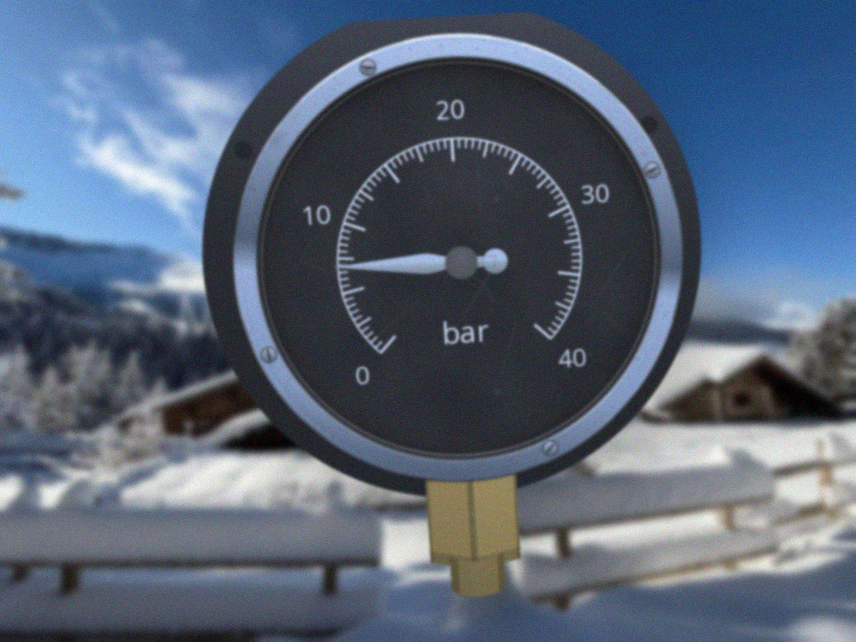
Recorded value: 7; bar
